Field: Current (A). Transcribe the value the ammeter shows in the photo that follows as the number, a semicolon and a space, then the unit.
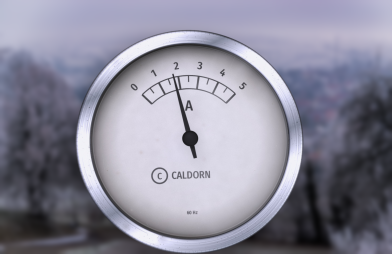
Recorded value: 1.75; A
